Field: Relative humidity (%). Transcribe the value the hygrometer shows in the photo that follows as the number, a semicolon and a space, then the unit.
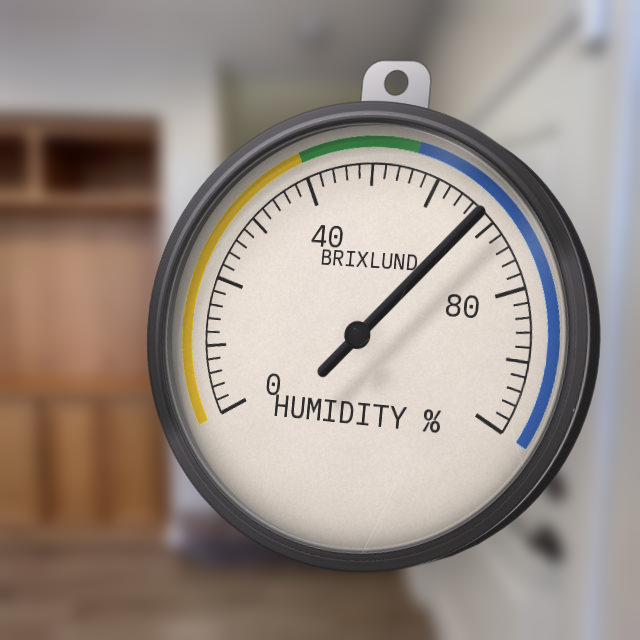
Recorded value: 68; %
